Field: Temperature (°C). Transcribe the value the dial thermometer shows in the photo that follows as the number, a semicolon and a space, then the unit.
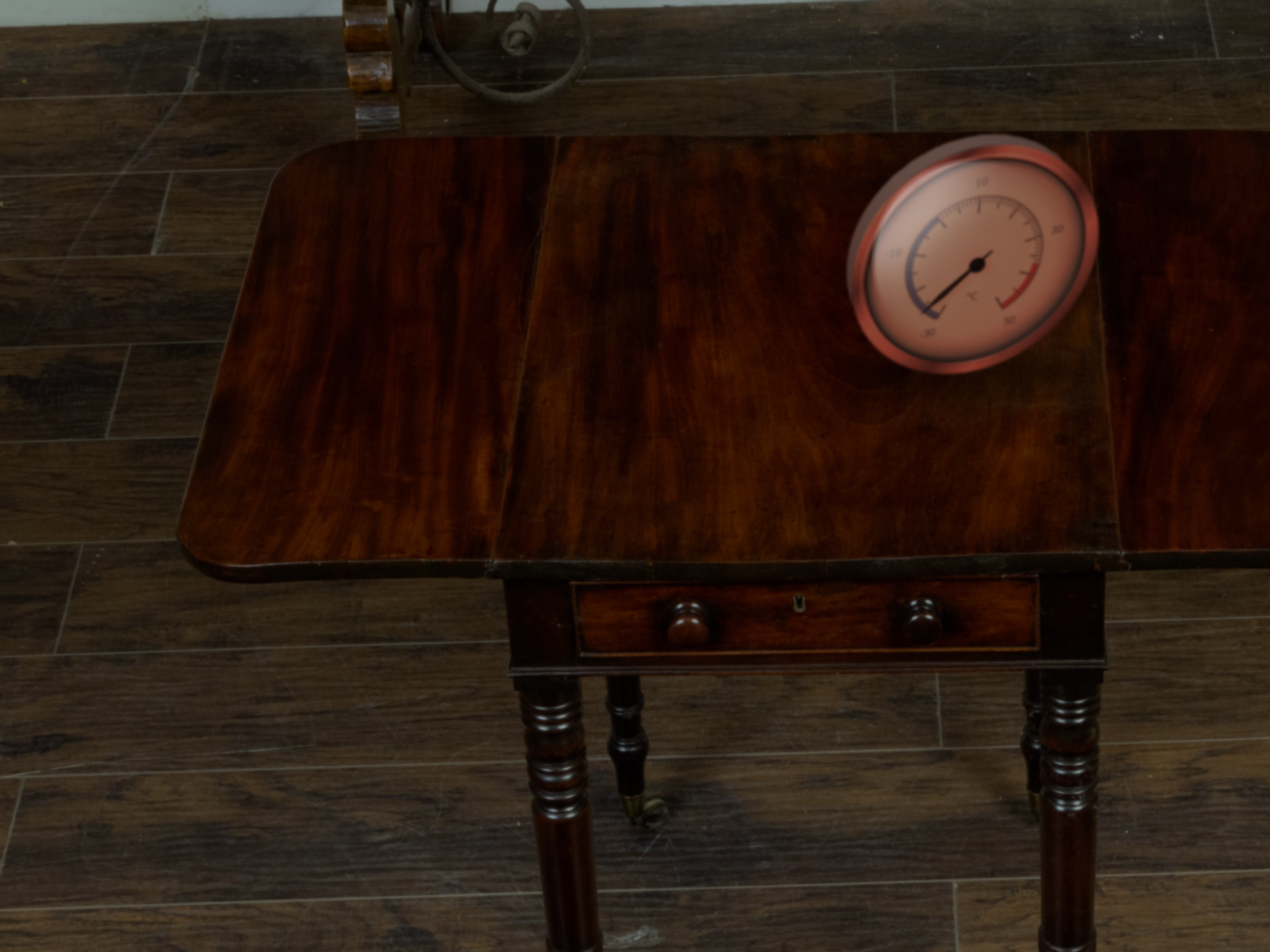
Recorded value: -25; °C
